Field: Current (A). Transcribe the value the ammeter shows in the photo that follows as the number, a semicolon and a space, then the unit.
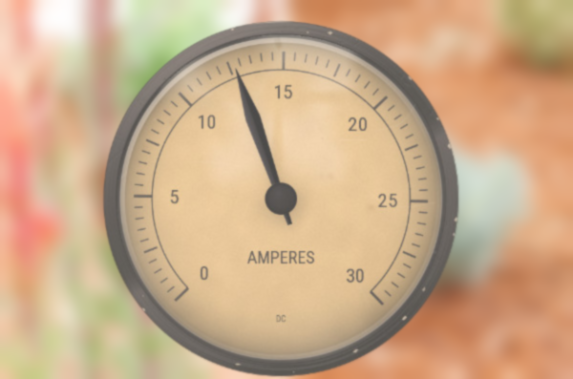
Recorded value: 12.75; A
